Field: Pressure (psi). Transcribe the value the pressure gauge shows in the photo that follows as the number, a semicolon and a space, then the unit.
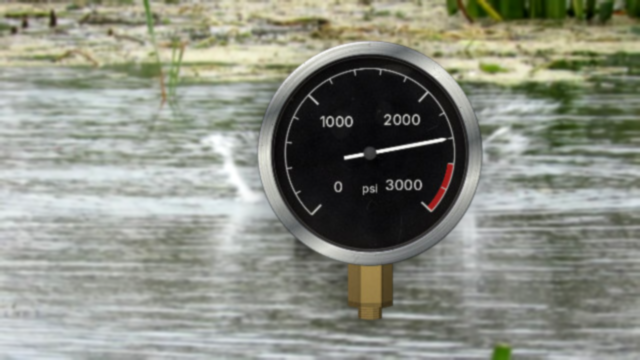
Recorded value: 2400; psi
